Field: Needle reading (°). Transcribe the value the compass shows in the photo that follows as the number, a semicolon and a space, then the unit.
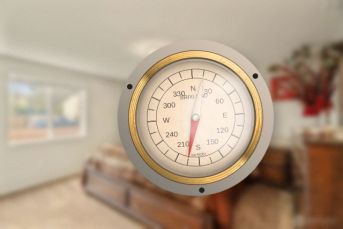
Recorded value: 195; °
